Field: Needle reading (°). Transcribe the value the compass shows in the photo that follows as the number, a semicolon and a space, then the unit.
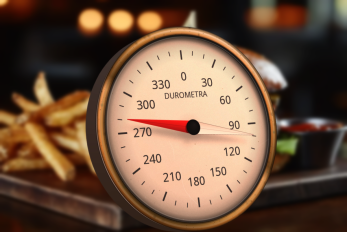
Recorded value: 280; °
